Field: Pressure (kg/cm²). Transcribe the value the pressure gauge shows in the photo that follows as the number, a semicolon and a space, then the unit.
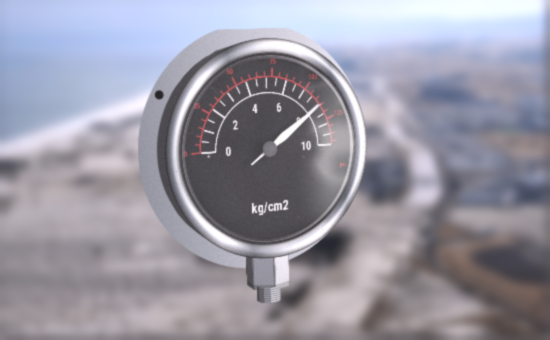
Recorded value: 8; kg/cm²
